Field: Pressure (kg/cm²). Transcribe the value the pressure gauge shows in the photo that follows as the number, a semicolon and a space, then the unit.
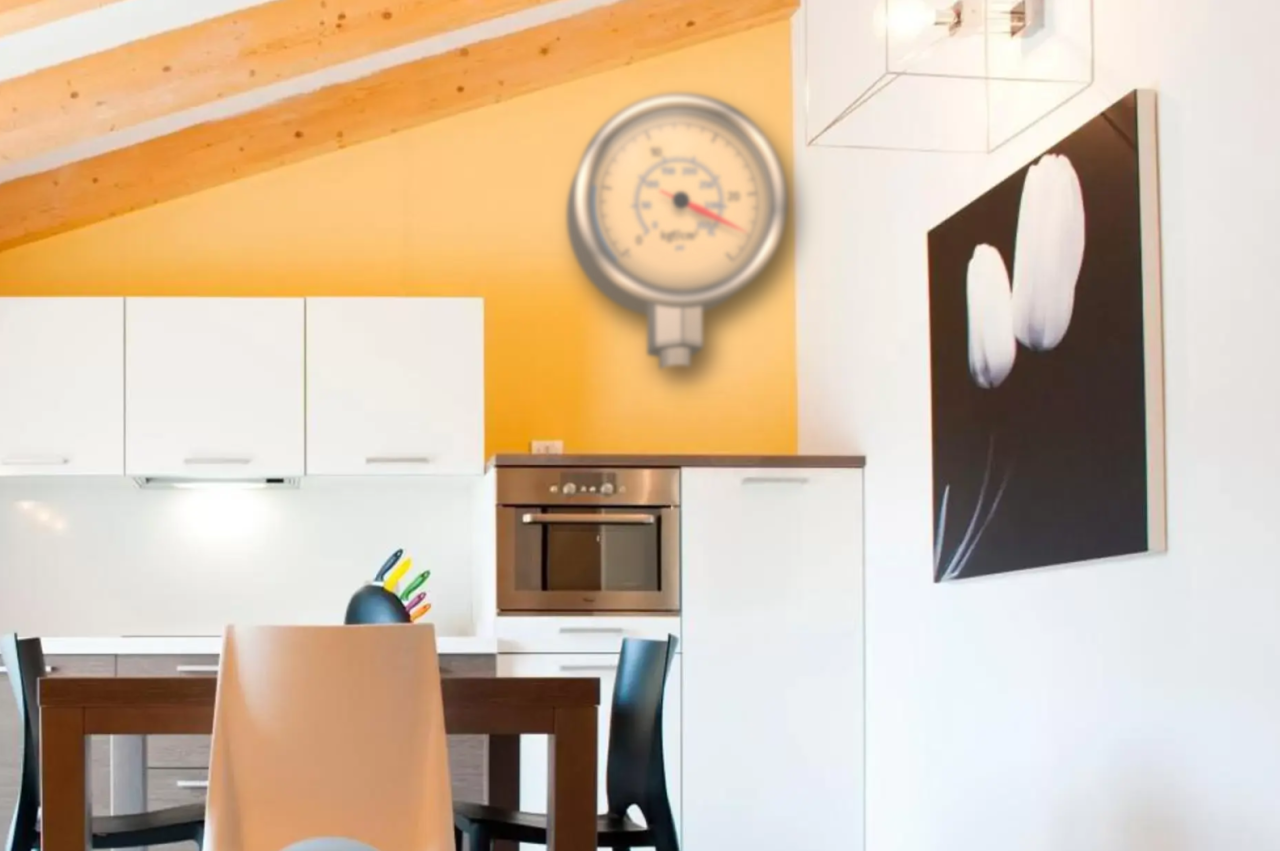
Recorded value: 23; kg/cm²
